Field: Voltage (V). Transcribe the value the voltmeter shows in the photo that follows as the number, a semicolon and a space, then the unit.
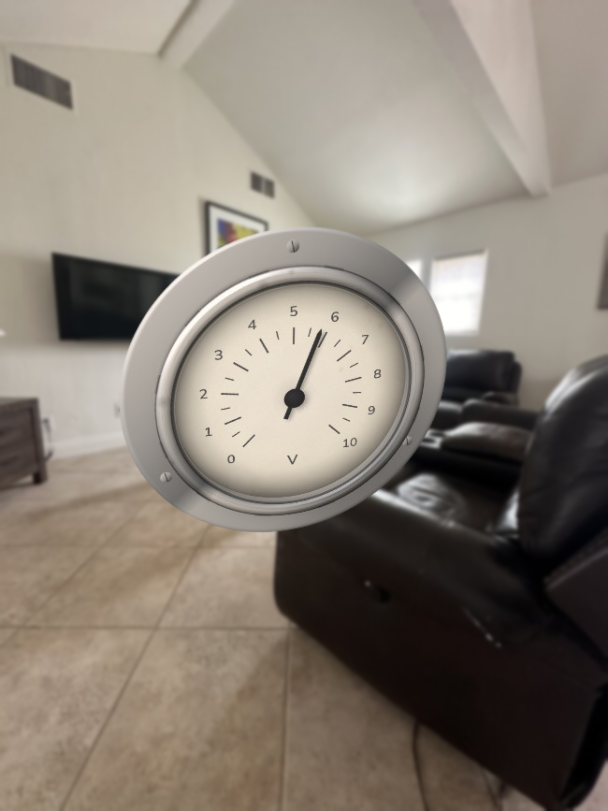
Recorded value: 5.75; V
